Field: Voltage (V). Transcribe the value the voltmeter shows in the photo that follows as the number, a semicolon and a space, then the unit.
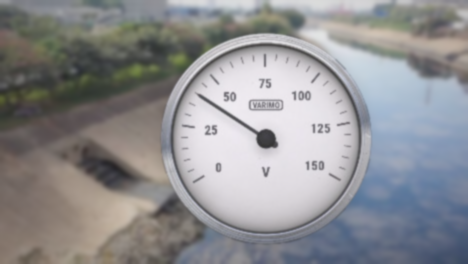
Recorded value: 40; V
